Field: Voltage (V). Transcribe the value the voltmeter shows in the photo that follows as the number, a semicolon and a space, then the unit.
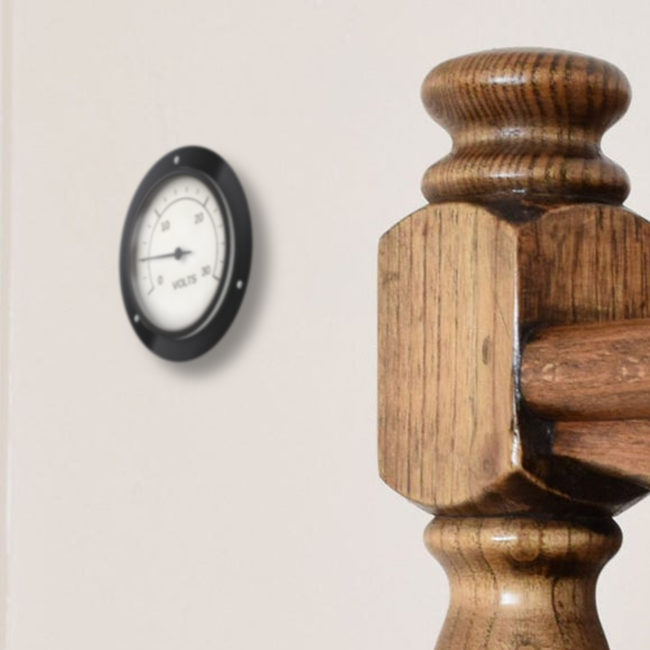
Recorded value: 4; V
